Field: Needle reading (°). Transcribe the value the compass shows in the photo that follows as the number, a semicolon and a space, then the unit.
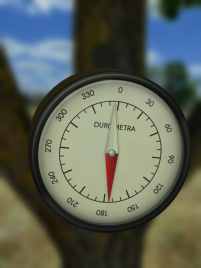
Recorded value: 175; °
